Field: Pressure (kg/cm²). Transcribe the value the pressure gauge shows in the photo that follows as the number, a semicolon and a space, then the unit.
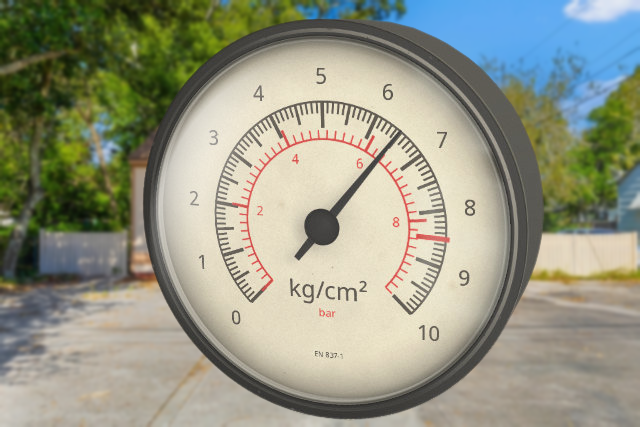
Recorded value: 6.5; kg/cm²
